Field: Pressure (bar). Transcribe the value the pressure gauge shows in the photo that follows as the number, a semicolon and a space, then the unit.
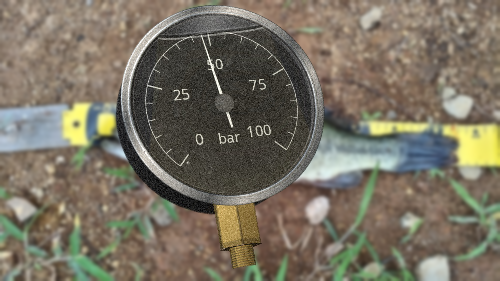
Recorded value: 47.5; bar
